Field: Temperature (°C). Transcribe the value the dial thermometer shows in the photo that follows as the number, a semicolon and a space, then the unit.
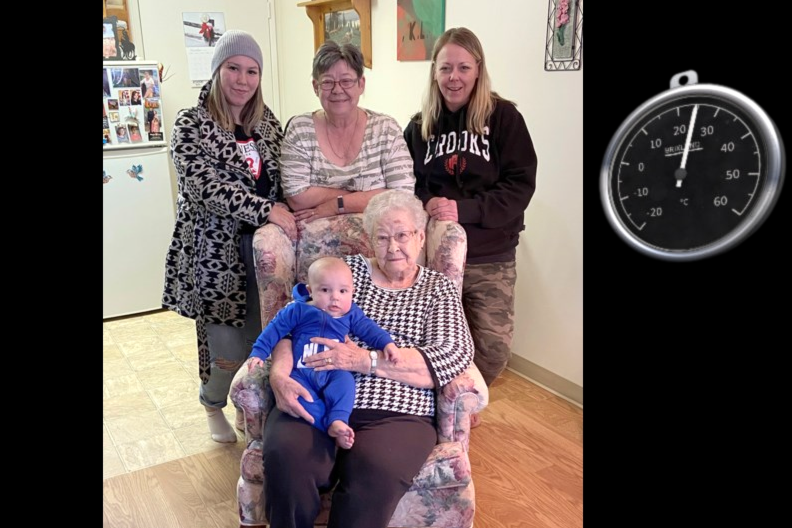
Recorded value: 25; °C
